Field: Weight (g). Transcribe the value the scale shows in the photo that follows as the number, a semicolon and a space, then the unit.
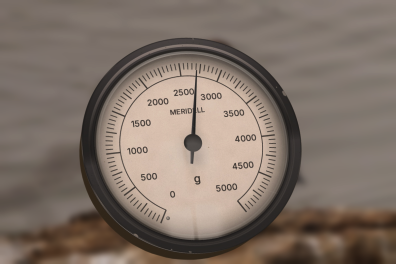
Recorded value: 2700; g
